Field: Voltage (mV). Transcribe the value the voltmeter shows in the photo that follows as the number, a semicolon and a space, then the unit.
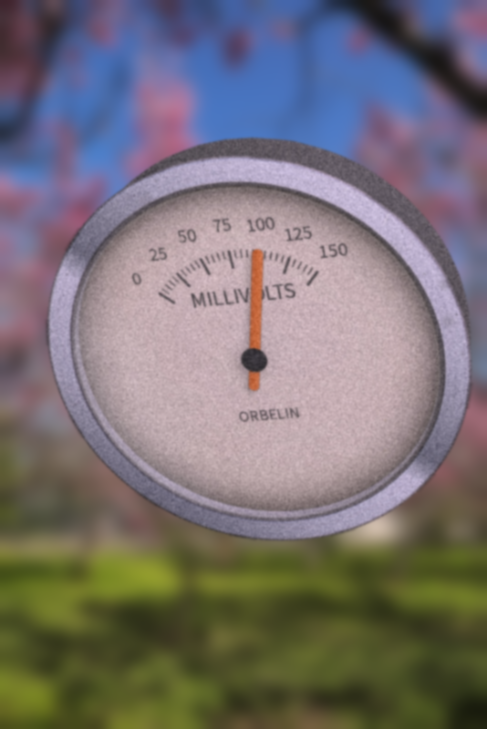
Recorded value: 100; mV
